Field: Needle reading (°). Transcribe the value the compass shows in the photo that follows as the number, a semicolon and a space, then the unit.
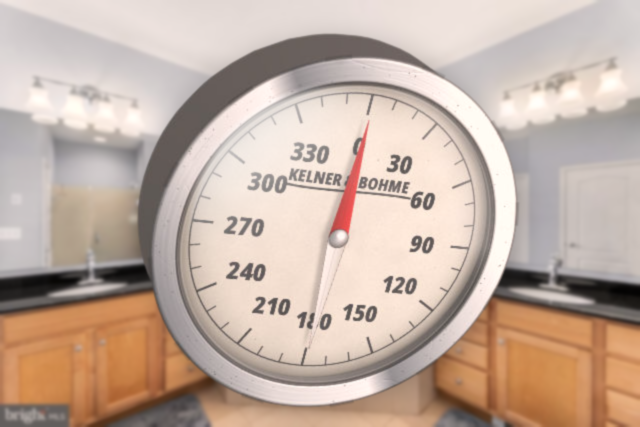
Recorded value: 0; °
